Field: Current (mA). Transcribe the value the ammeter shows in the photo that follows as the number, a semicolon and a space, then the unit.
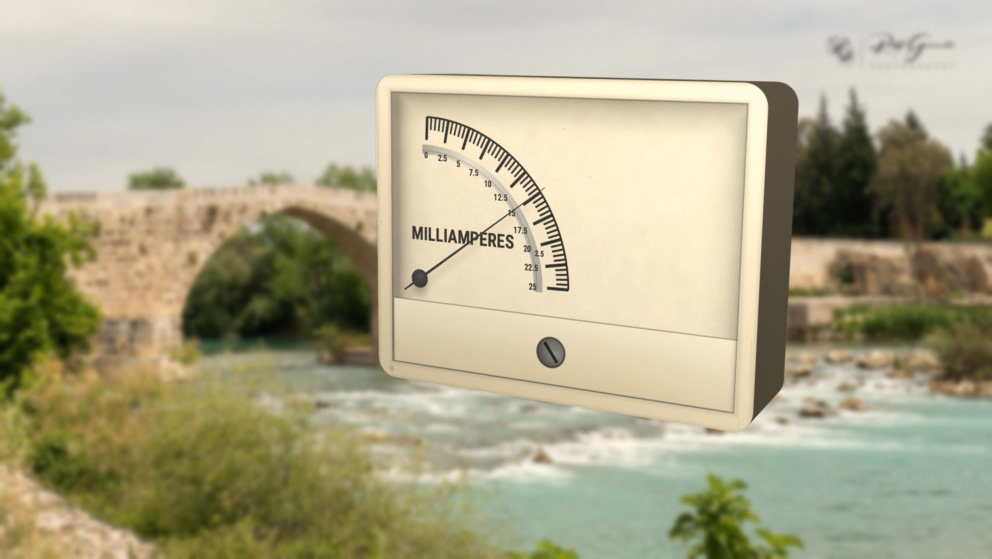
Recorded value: 15; mA
